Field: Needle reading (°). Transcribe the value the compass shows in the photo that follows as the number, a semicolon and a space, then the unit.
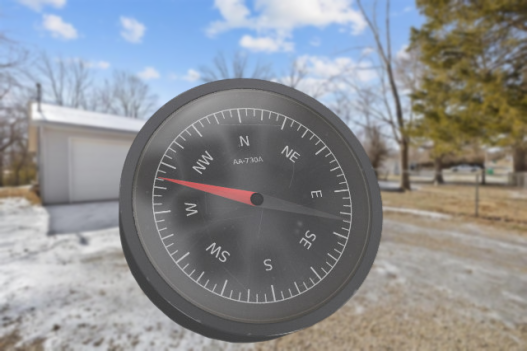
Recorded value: 290; °
